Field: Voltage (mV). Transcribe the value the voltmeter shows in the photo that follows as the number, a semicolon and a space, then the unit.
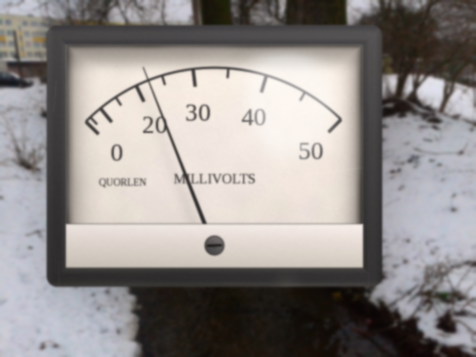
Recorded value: 22.5; mV
